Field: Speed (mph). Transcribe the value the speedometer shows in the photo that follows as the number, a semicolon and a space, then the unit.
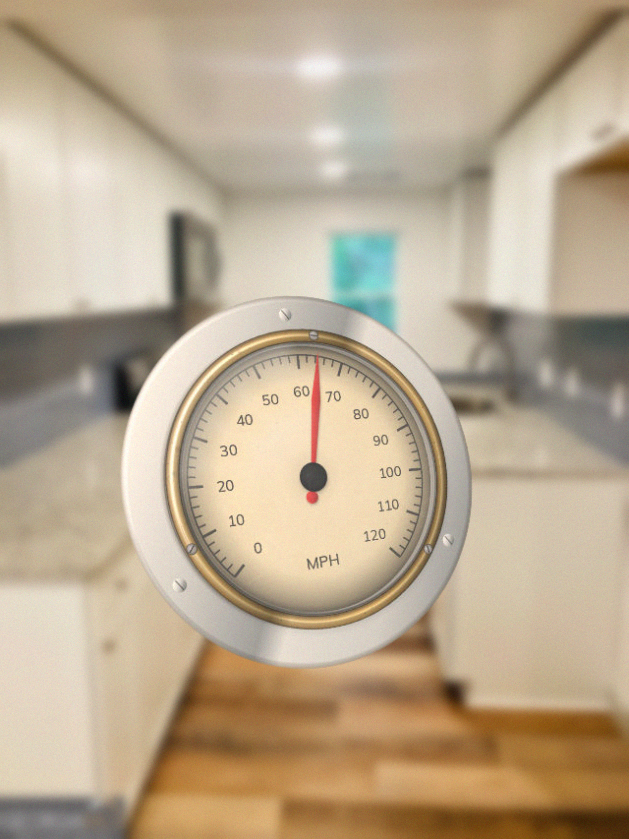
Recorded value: 64; mph
